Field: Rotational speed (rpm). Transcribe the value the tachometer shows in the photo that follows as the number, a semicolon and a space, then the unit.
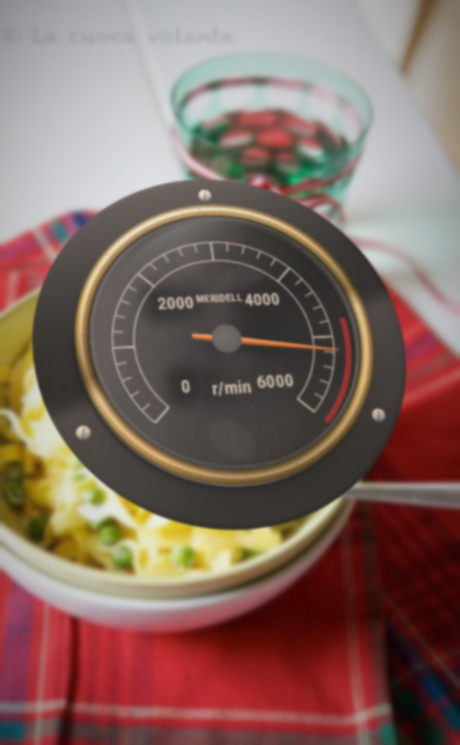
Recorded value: 5200; rpm
